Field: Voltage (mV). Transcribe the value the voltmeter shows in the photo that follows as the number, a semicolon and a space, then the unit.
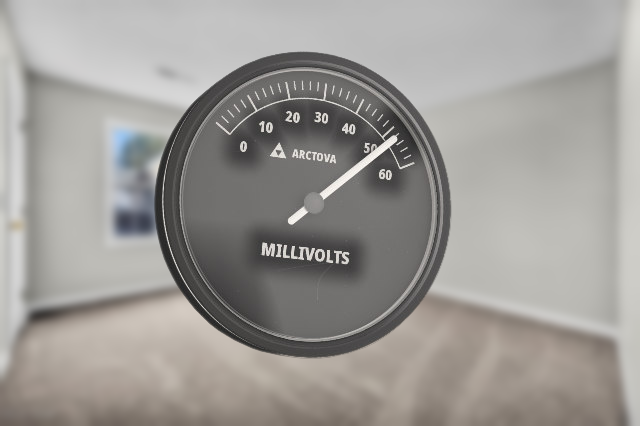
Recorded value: 52; mV
